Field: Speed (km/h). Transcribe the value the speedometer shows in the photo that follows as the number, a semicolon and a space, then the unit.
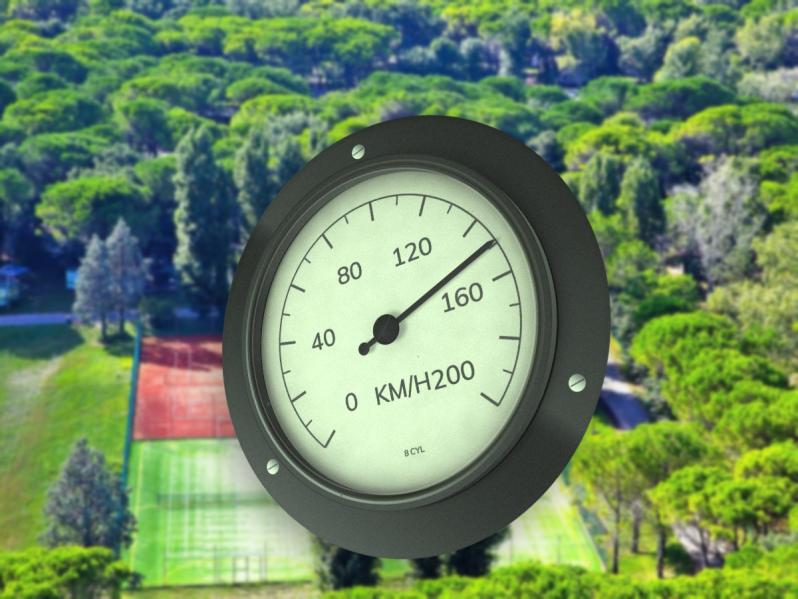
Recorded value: 150; km/h
